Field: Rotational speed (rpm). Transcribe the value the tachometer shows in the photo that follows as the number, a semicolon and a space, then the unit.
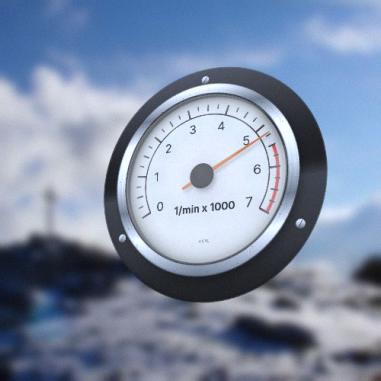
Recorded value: 5250; rpm
